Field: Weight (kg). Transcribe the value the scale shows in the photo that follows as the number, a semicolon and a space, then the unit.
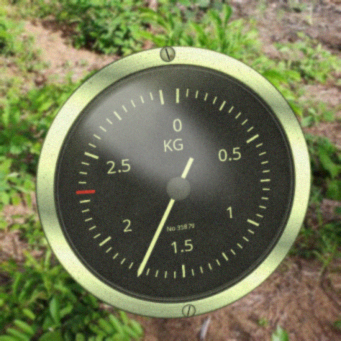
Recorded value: 1.75; kg
